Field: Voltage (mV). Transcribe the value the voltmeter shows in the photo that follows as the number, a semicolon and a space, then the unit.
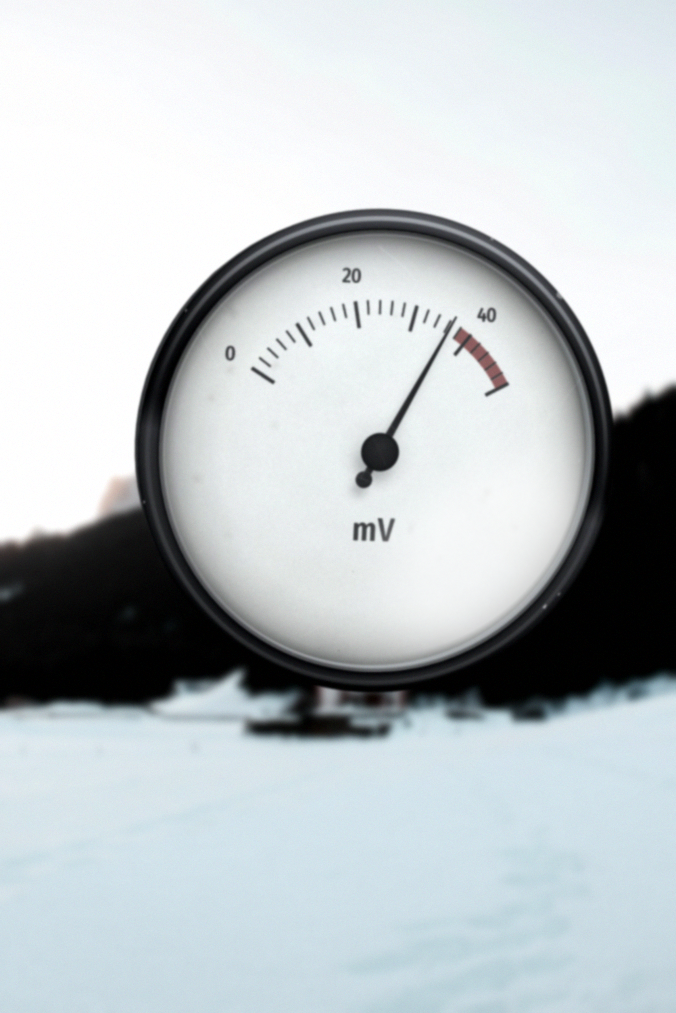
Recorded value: 36; mV
